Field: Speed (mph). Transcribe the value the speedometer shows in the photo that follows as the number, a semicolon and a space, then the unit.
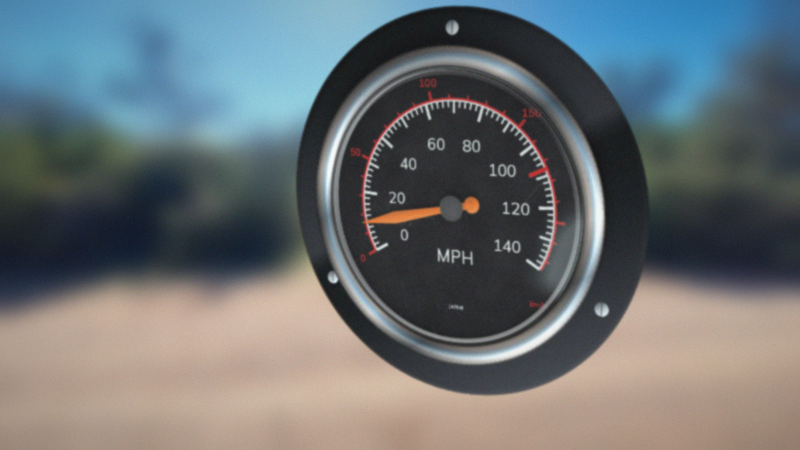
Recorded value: 10; mph
